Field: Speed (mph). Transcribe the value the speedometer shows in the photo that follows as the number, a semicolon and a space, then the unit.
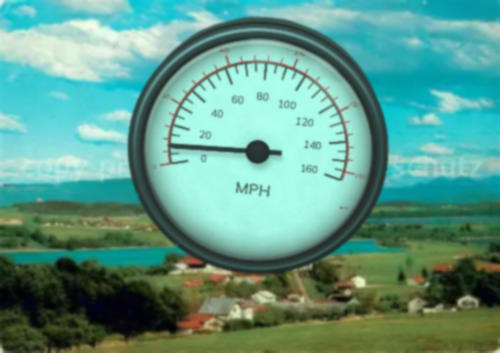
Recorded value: 10; mph
